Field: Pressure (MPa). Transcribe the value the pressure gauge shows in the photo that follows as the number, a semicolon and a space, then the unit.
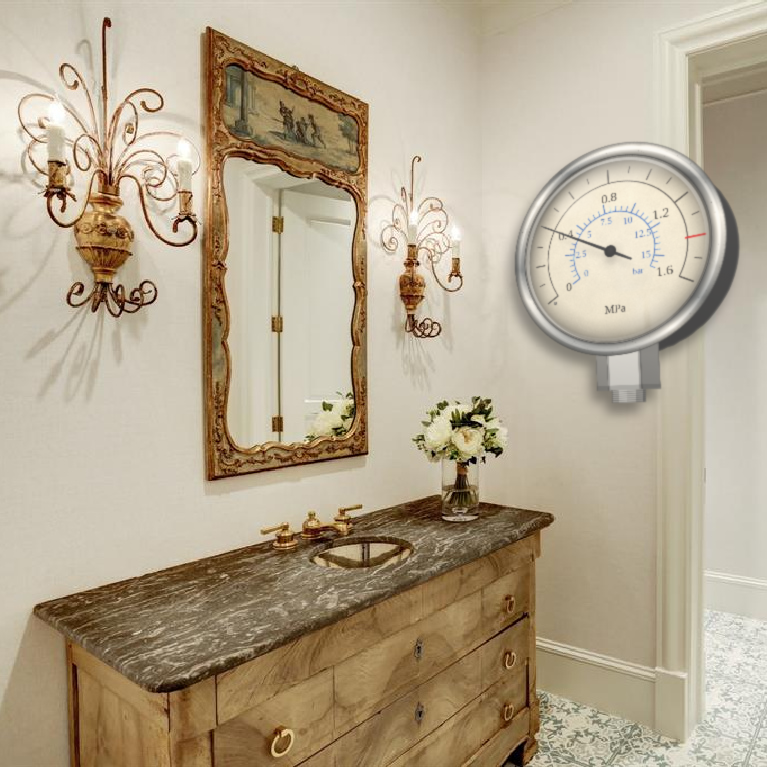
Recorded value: 0.4; MPa
